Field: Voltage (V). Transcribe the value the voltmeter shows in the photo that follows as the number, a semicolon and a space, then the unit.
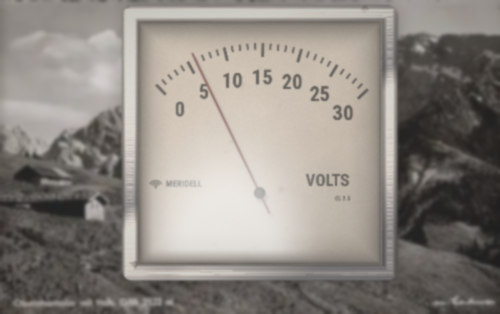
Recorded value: 6; V
